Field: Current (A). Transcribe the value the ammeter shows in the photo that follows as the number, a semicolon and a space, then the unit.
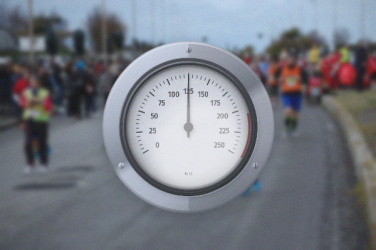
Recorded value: 125; A
